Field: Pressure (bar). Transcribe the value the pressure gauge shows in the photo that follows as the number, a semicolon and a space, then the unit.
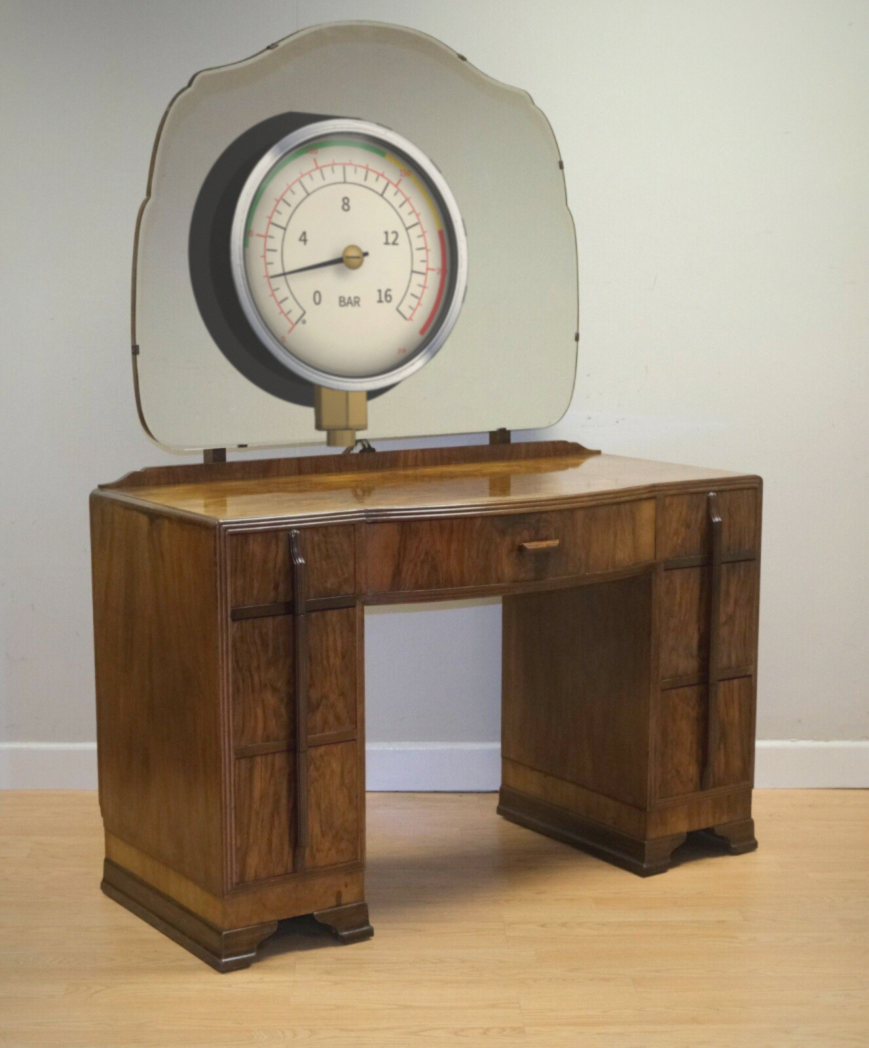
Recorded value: 2; bar
